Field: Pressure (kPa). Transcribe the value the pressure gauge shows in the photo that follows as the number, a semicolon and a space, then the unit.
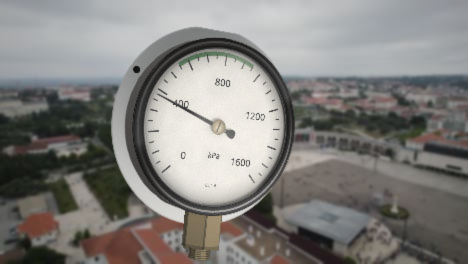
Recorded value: 375; kPa
